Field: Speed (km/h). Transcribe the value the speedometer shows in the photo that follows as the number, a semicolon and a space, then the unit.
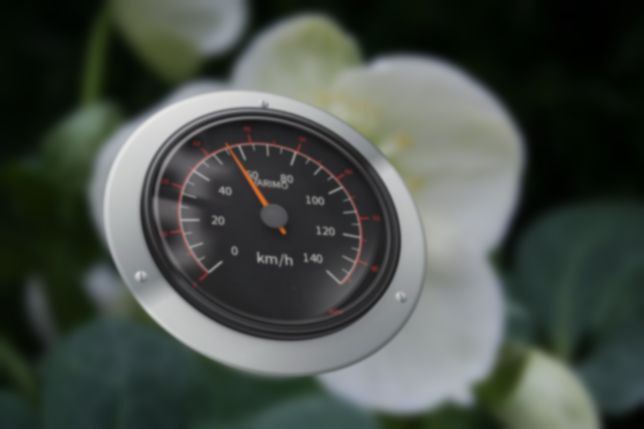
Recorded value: 55; km/h
